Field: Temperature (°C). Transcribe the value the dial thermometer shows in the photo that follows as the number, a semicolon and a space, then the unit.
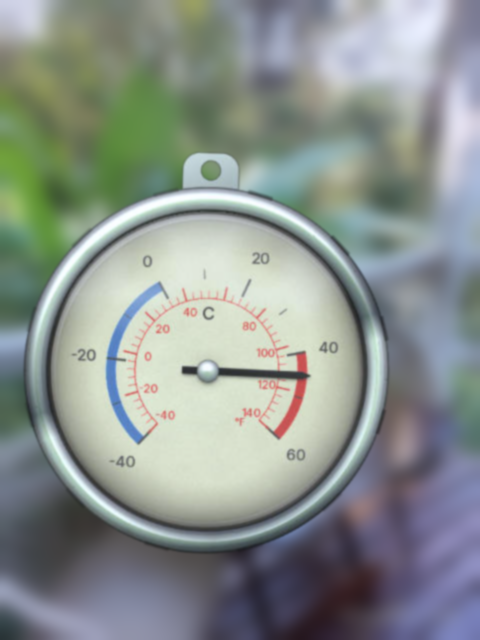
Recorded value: 45; °C
